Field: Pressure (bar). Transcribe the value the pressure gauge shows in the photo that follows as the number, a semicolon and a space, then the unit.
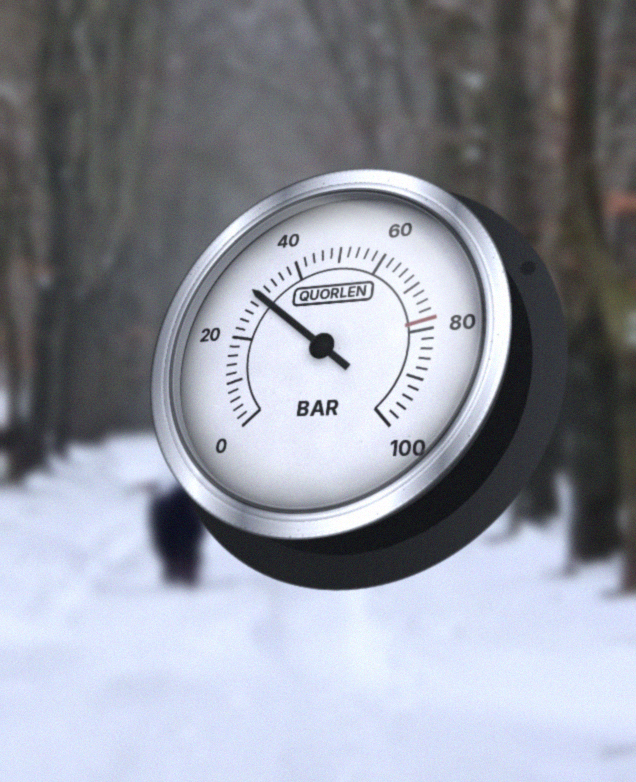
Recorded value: 30; bar
